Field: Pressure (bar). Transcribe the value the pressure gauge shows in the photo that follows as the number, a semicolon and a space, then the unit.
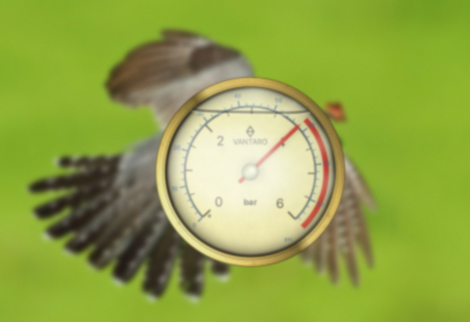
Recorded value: 4; bar
